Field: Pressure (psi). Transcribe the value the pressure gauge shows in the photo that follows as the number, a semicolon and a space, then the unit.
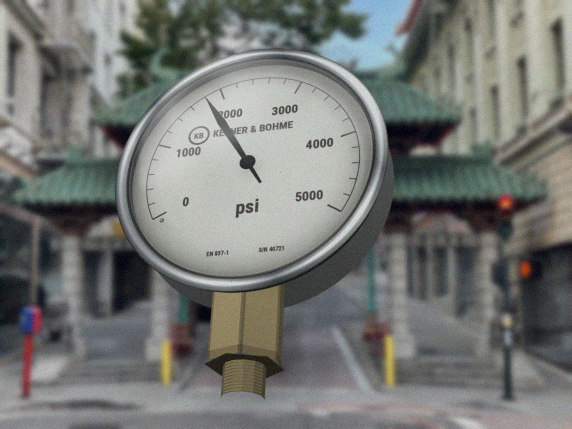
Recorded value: 1800; psi
